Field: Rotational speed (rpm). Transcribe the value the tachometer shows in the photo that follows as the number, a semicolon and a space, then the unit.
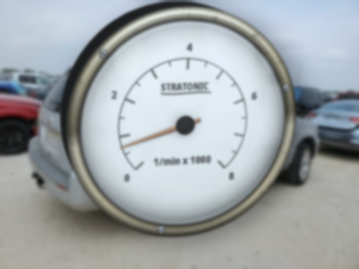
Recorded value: 750; rpm
